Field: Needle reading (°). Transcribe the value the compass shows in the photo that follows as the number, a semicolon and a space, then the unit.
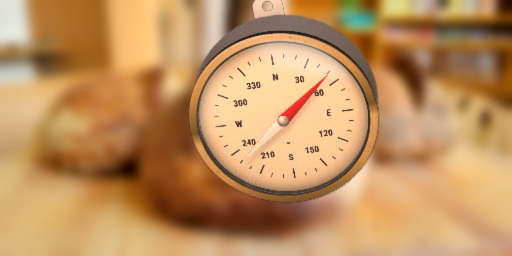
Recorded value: 50; °
